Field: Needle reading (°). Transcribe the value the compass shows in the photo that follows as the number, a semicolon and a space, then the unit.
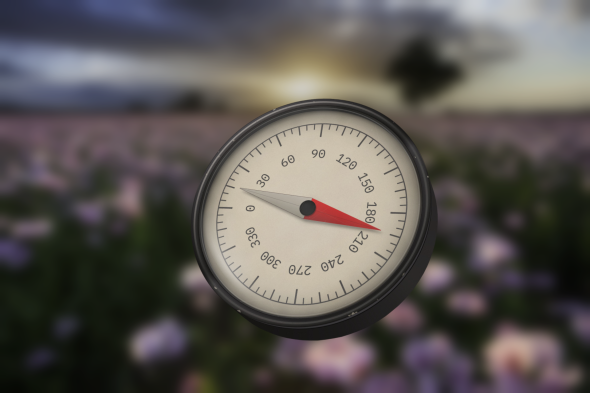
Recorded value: 195; °
